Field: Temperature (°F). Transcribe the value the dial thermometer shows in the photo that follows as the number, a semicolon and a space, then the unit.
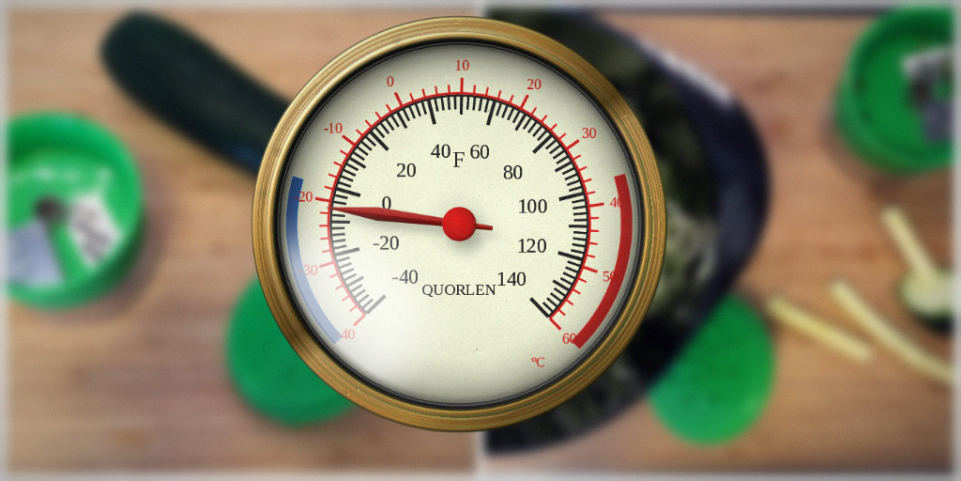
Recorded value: -6; °F
